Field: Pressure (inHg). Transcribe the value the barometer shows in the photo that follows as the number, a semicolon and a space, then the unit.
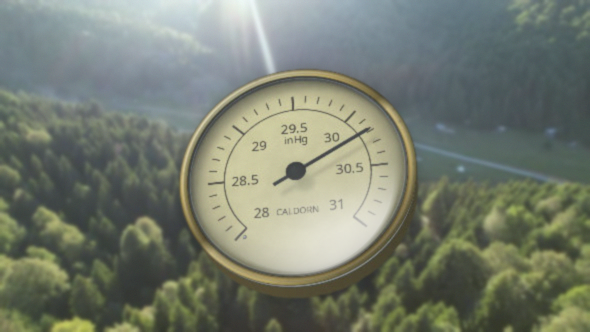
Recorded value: 30.2; inHg
